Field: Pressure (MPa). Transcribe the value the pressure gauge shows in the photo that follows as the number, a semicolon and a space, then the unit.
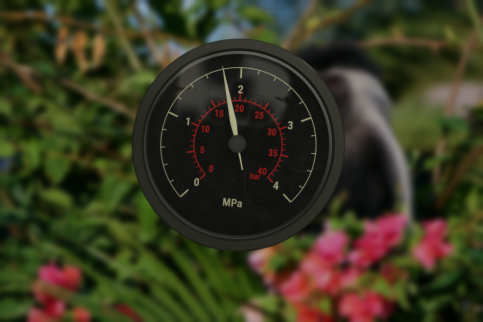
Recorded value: 1.8; MPa
